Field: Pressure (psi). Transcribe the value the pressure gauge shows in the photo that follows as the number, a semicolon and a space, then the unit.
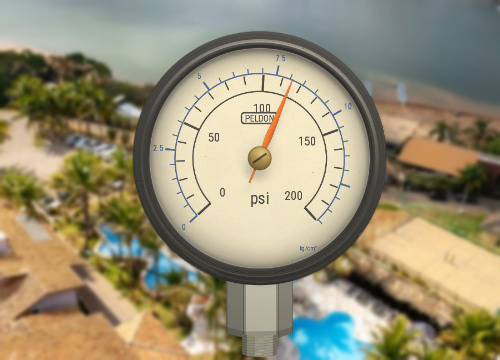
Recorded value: 115; psi
